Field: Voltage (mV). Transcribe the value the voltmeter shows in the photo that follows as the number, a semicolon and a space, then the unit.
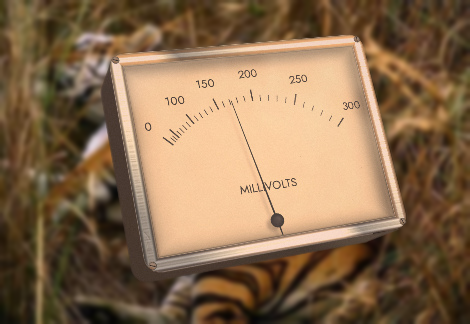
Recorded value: 170; mV
